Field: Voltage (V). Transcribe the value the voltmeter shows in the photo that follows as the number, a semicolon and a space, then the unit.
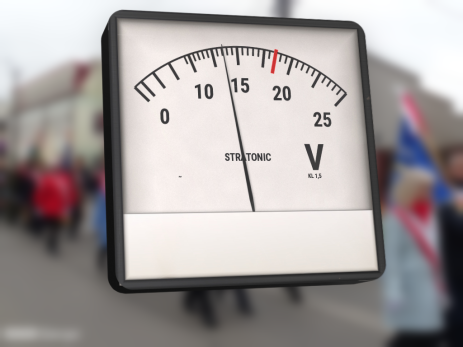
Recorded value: 13.5; V
